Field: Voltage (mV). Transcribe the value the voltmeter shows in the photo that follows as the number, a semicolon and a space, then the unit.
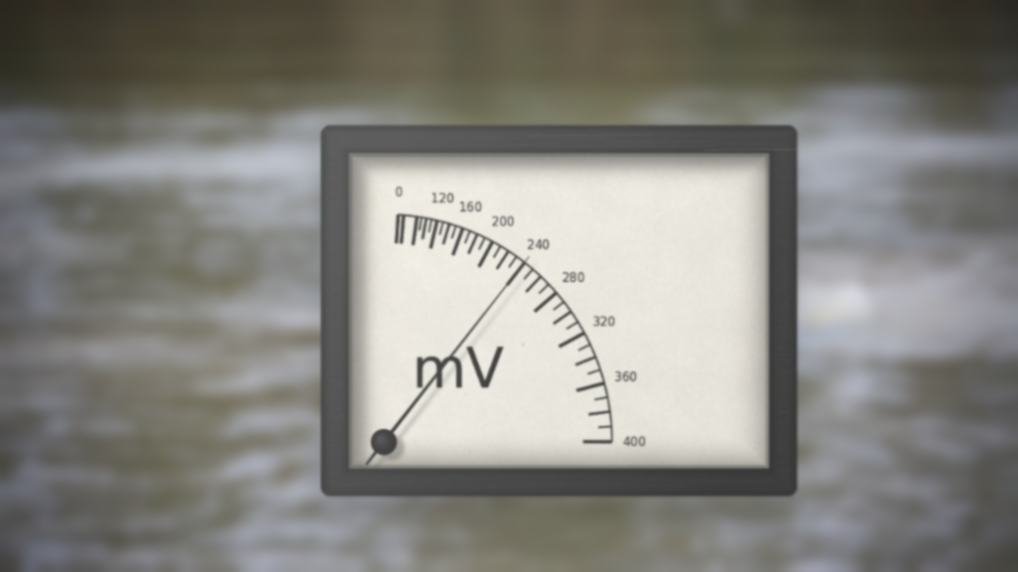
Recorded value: 240; mV
